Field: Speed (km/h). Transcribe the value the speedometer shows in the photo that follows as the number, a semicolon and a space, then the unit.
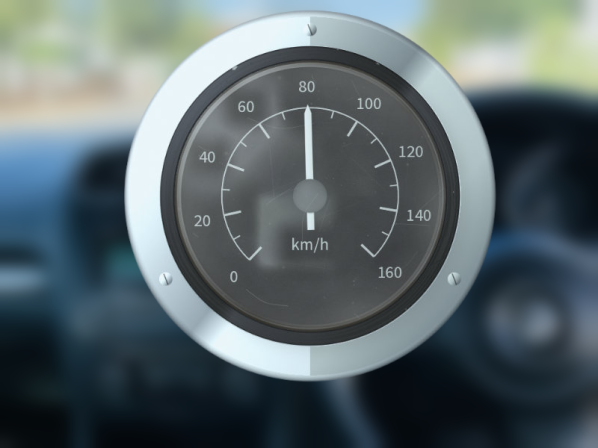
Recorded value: 80; km/h
